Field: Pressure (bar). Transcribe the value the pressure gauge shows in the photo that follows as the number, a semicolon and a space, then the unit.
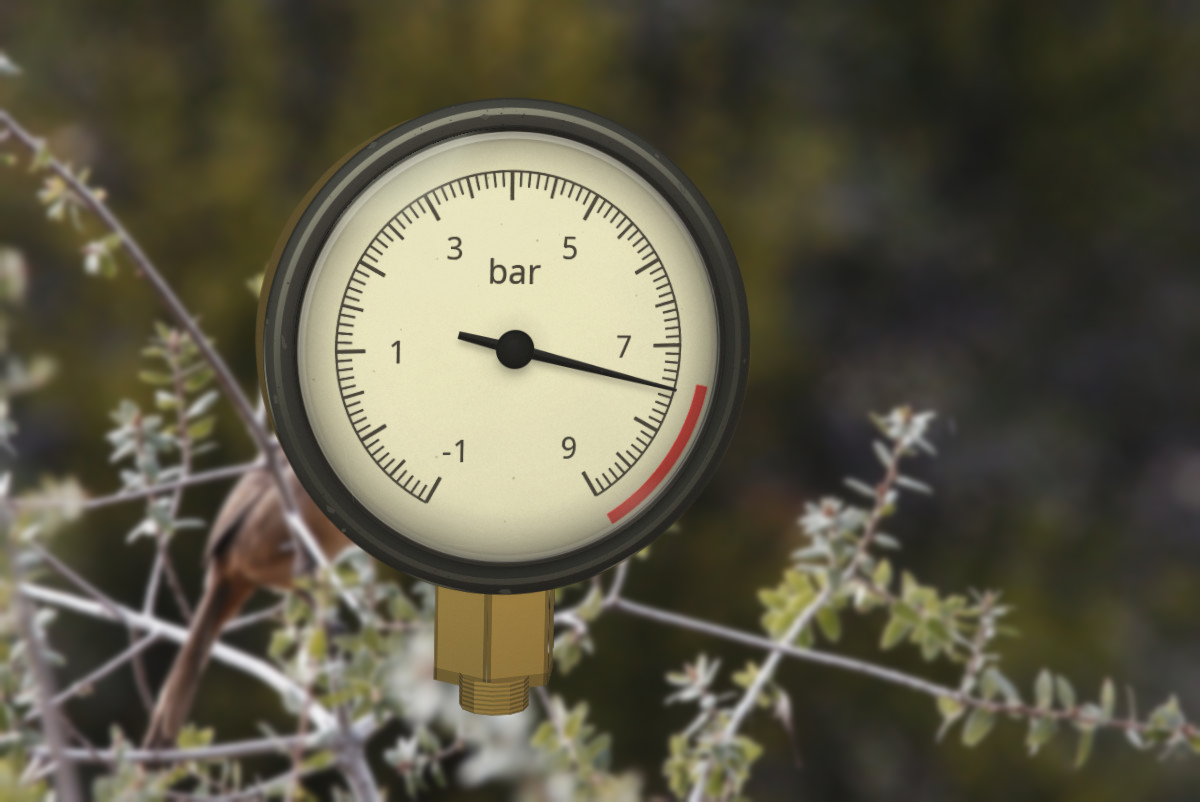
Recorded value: 7.5; bar
